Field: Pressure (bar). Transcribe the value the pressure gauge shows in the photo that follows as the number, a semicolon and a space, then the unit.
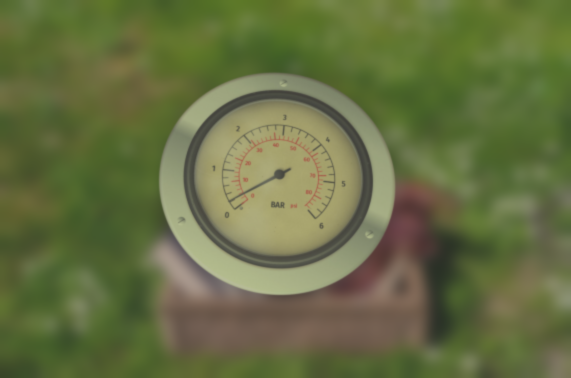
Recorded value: 0.2; bar
